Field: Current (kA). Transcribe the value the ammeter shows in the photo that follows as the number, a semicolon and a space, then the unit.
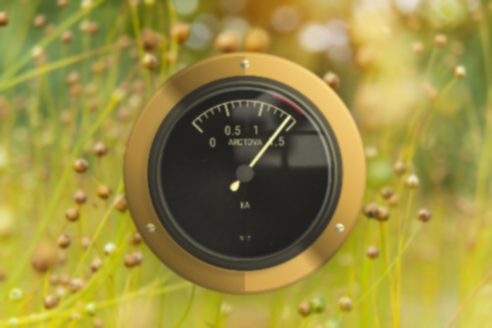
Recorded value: 1.4; kA
